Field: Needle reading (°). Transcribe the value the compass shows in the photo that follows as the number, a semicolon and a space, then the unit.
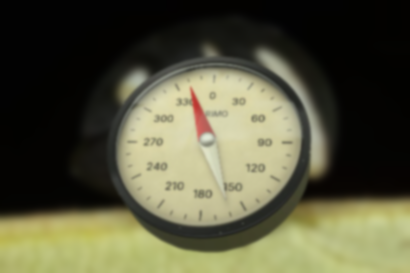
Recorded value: 340; °
